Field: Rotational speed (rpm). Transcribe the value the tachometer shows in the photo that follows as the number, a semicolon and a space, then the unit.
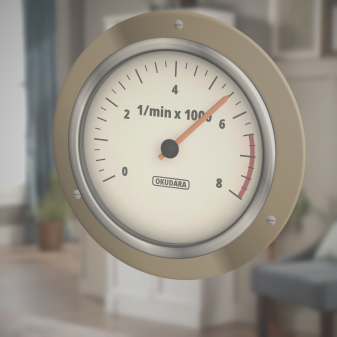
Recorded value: 5500; rpm
